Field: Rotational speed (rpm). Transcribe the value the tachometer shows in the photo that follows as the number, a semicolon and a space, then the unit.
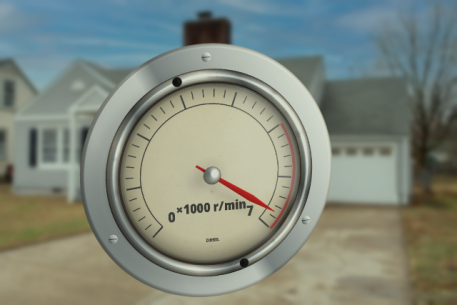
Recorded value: 6700; rpm
